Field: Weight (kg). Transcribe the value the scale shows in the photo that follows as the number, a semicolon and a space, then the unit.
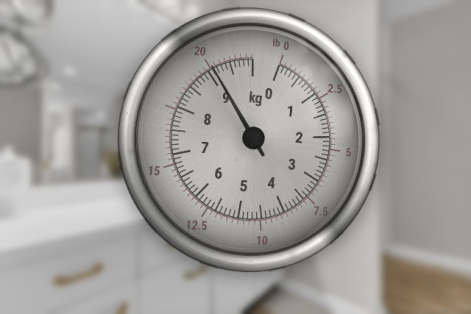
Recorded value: 9.1; kg
